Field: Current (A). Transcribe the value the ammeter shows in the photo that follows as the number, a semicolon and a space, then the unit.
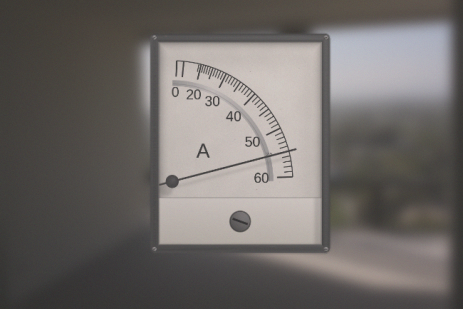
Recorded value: 55; A
